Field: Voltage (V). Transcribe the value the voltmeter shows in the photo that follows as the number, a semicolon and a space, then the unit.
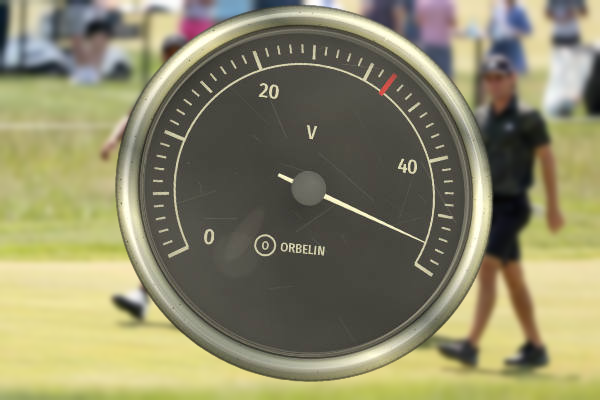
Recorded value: 48; V
